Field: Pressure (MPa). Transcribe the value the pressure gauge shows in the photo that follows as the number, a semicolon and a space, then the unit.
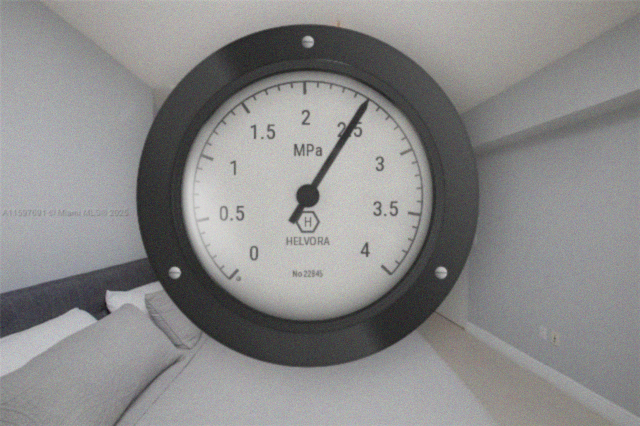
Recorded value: 2.5; MPa
